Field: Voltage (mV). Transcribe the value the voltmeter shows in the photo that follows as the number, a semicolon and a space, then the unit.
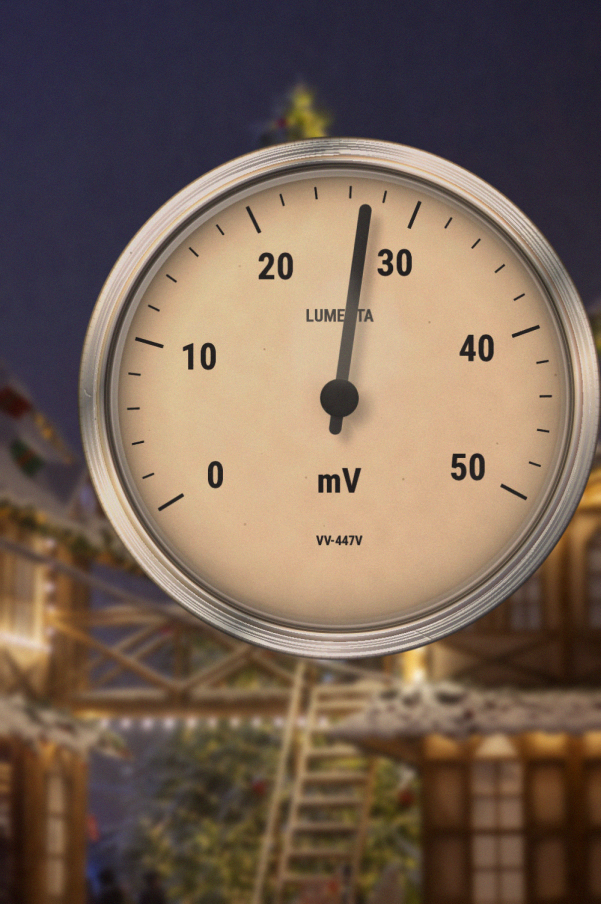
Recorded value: 27; mV
